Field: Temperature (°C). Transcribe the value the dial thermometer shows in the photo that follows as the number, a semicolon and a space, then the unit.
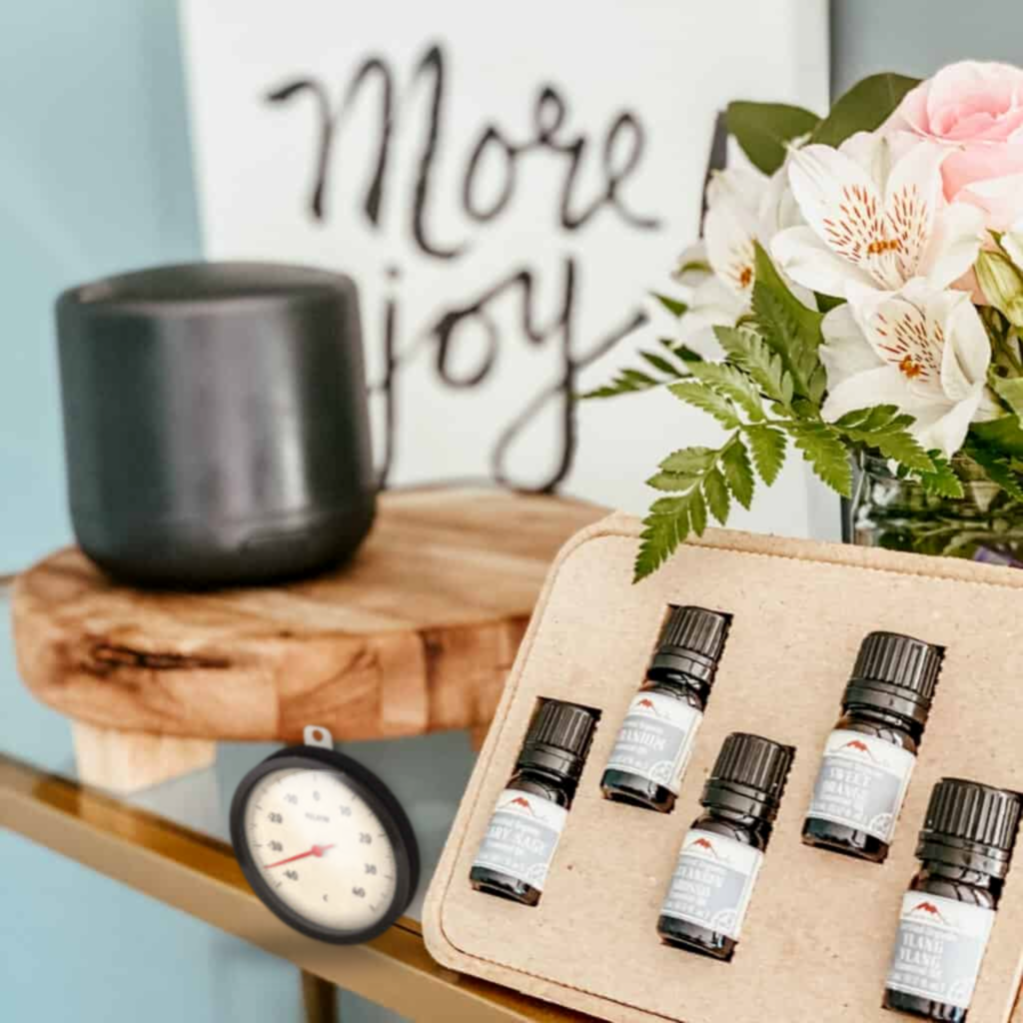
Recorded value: -35; °C
